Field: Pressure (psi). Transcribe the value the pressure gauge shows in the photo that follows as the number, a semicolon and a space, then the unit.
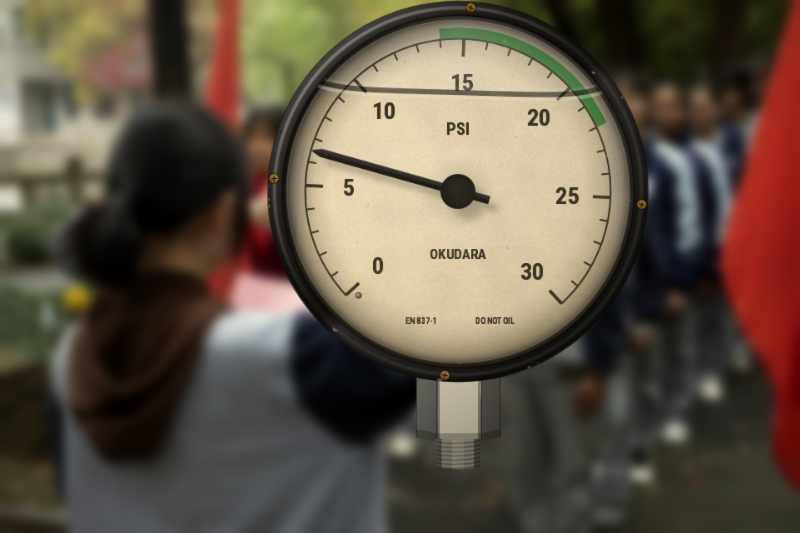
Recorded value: 6.5; psi
